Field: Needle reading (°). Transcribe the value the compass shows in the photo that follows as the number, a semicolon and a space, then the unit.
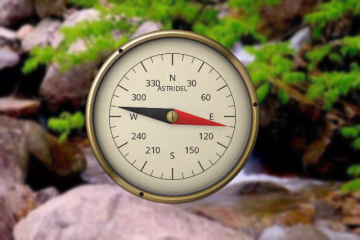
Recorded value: 100; °
